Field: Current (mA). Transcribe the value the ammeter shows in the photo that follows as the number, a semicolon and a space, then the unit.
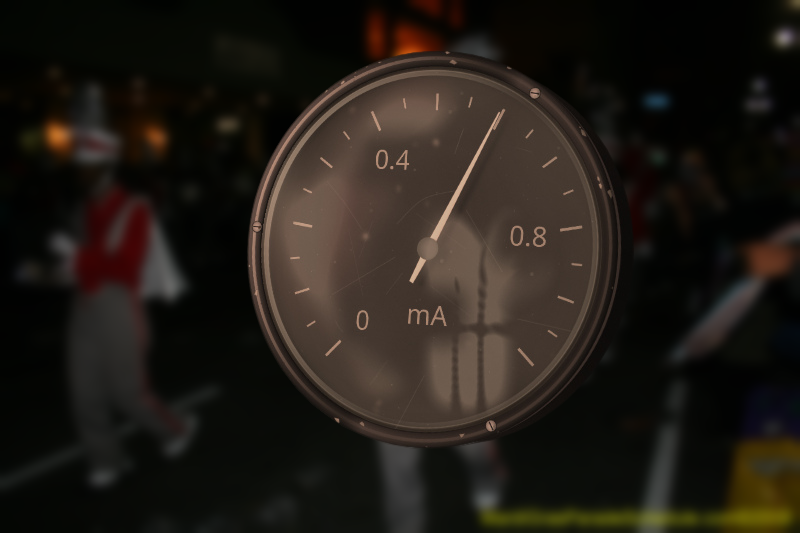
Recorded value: 0.6; mA
